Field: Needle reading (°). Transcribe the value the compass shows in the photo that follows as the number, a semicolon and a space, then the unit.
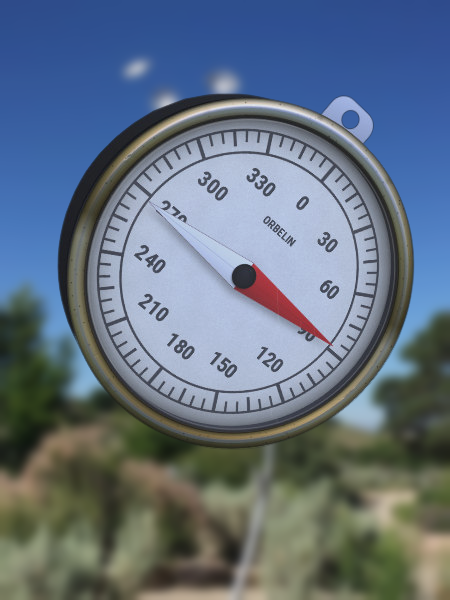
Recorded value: 87.5; °
